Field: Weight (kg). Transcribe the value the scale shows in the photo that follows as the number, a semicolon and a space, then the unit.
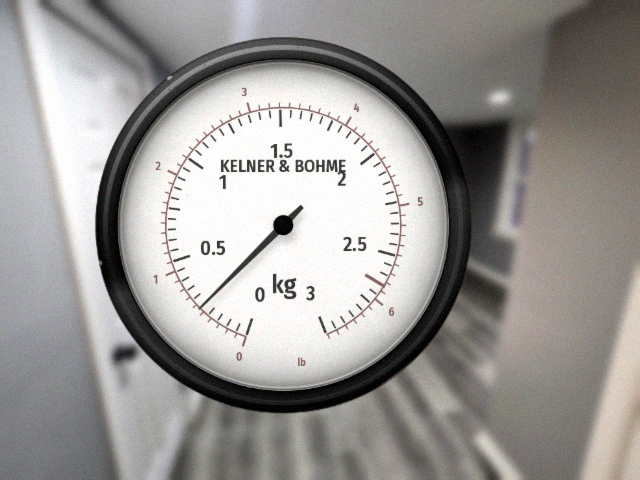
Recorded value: 0.25; kg
